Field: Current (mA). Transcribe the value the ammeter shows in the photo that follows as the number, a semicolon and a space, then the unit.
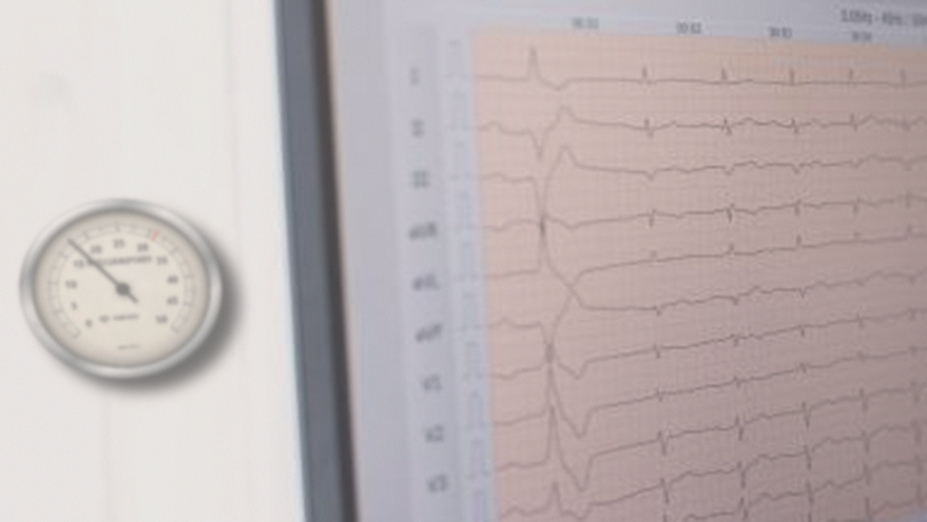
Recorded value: 17.5; mA
